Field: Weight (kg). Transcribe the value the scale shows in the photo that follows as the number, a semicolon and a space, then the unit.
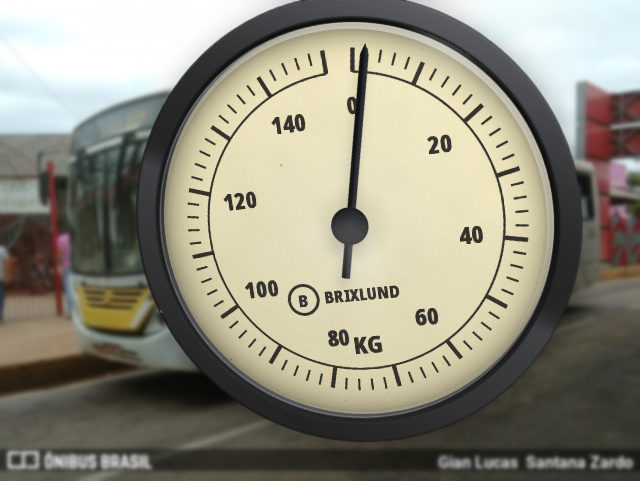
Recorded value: 2; kg
